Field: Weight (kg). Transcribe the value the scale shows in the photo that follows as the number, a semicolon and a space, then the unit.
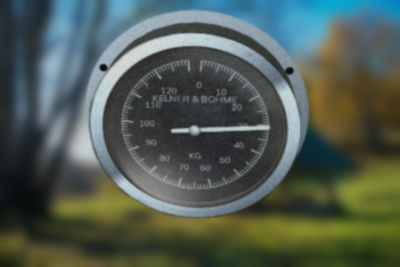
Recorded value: 30; kg
